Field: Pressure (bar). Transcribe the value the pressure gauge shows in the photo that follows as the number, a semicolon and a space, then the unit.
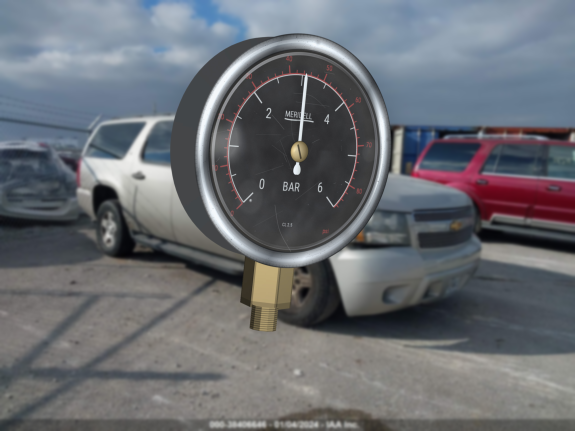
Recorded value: 3; bar
